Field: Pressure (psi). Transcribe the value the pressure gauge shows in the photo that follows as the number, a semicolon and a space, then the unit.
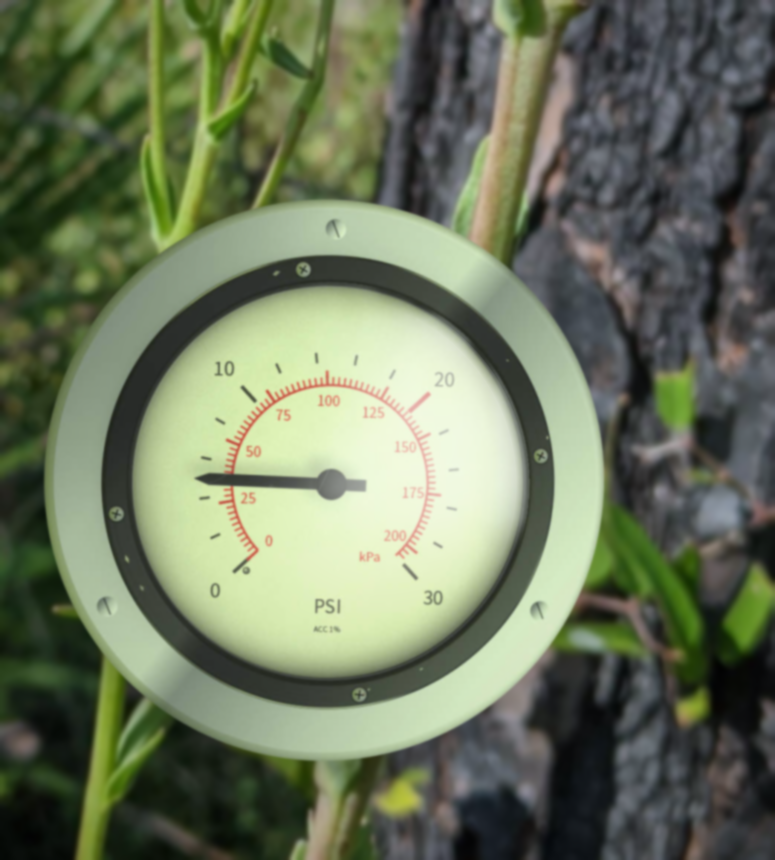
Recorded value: 5; psi
